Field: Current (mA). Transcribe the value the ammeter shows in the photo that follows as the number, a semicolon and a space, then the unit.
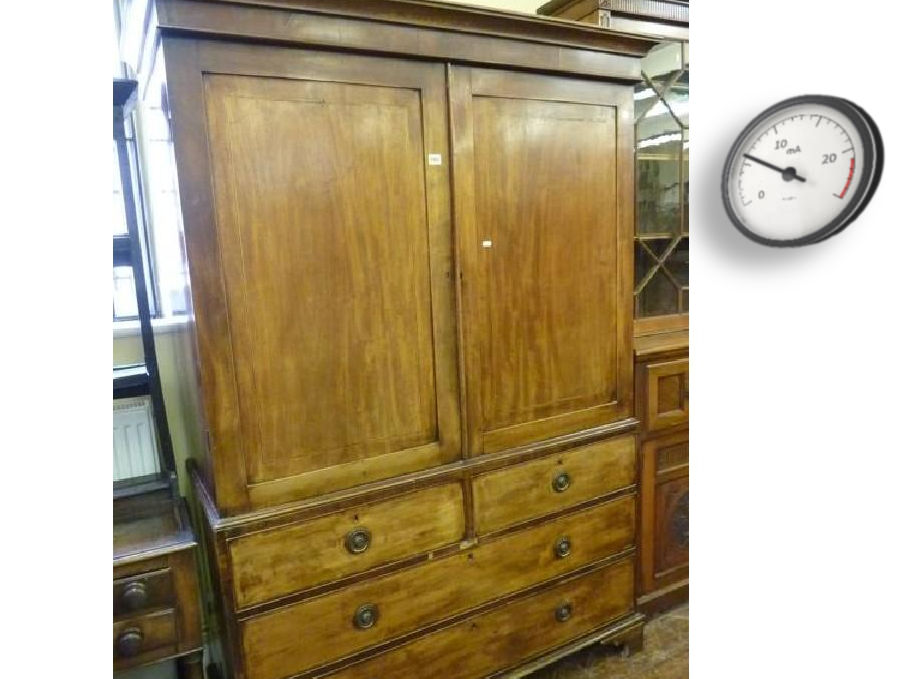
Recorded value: 6; mA
